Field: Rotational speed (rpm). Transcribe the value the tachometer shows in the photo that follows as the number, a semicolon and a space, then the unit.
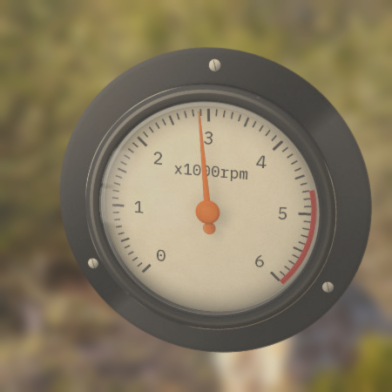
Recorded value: 2900; rpm
